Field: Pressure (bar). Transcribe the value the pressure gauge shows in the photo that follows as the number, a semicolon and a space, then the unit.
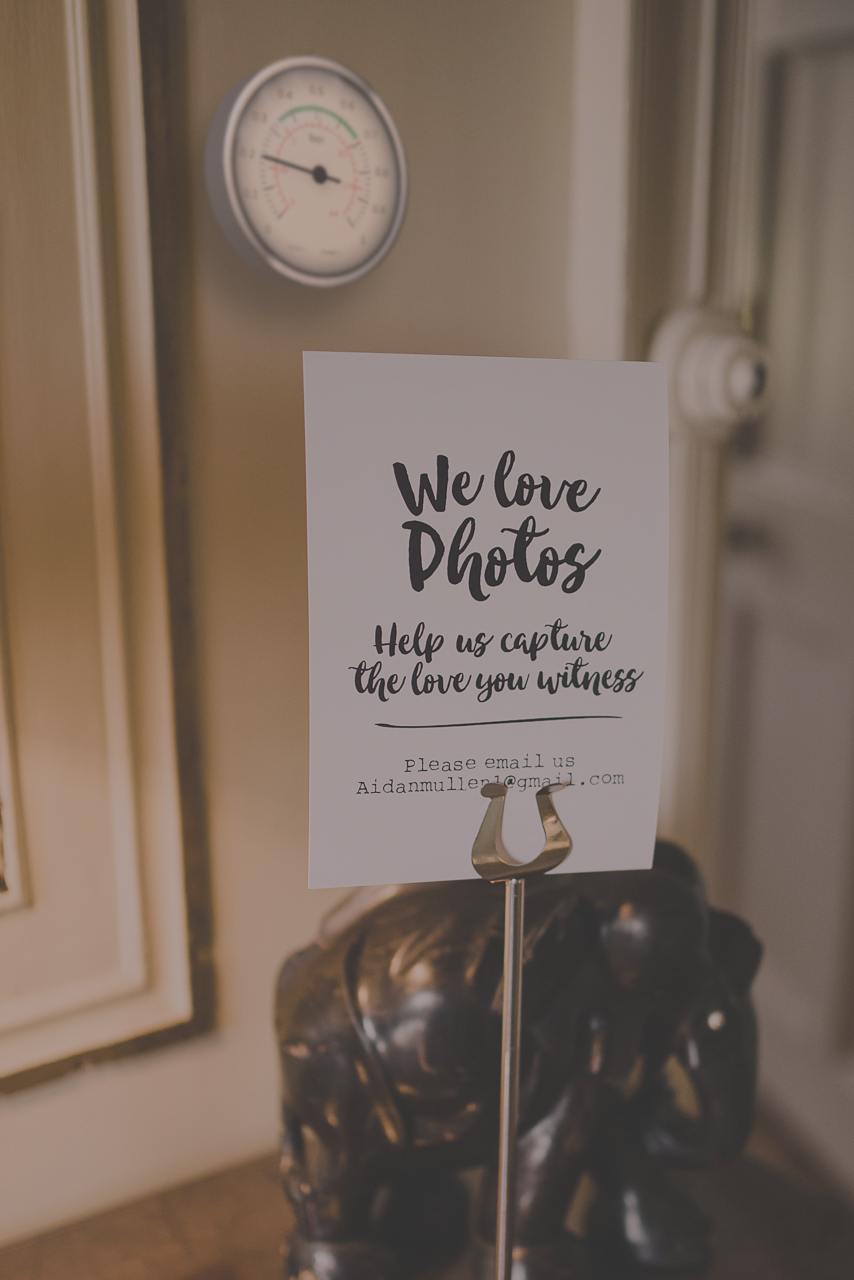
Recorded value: 0.2; bar
